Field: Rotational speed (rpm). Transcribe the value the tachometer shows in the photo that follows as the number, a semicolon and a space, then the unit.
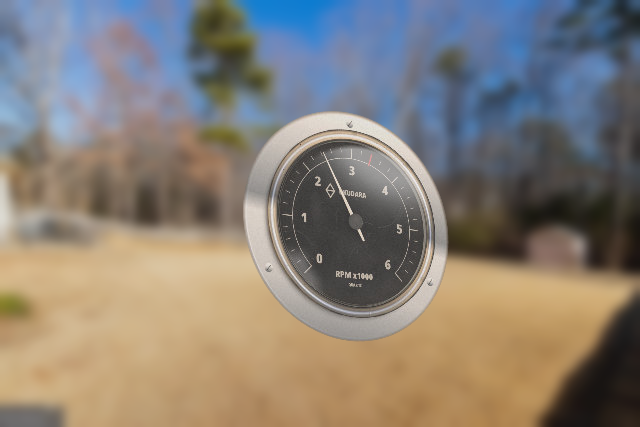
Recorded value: 2400; rpm
